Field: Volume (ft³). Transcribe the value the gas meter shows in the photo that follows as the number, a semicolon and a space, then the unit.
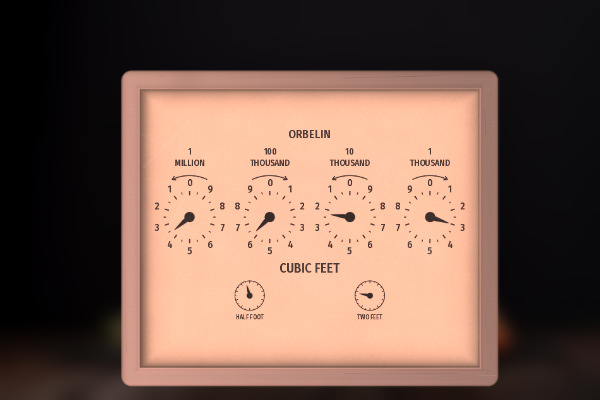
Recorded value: 362300; ft³
